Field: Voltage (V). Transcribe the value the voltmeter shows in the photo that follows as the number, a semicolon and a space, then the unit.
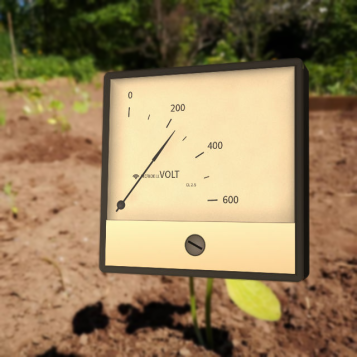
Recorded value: 250; V
